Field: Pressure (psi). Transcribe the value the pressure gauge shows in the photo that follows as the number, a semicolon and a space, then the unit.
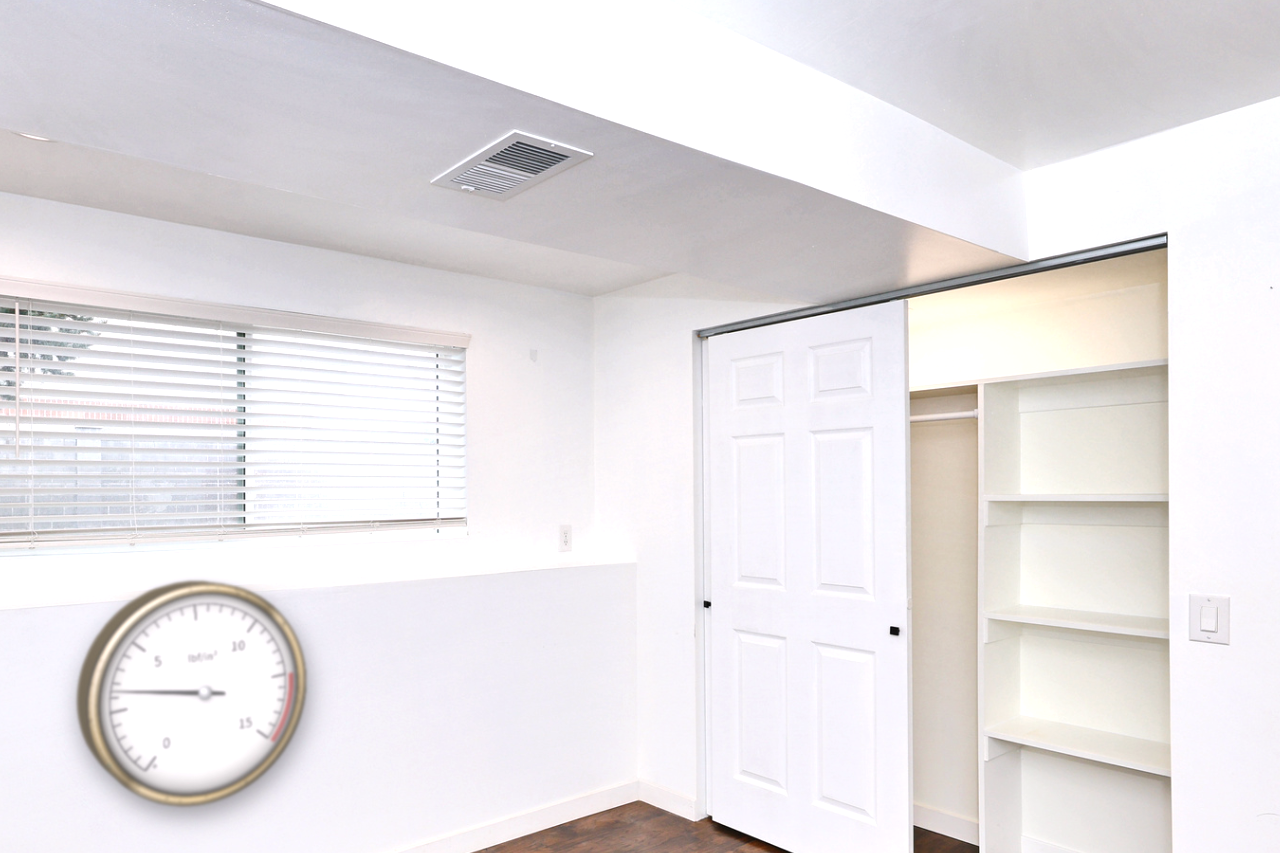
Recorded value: 3.25; psi
